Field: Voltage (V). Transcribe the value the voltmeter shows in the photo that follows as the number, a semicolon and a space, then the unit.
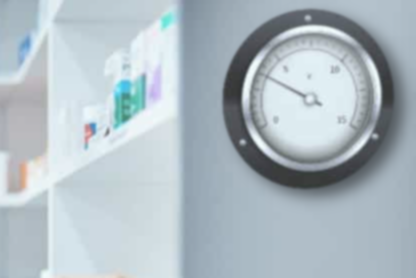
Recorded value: 3.5; V
